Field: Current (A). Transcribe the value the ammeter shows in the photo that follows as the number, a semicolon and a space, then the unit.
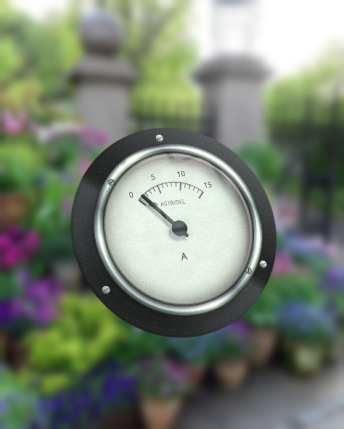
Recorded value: 1; A
